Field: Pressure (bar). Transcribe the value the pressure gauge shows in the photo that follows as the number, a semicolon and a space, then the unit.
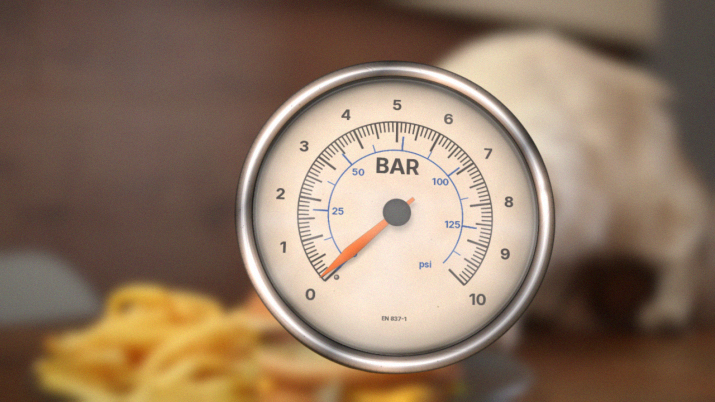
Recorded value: 0.1; bar
